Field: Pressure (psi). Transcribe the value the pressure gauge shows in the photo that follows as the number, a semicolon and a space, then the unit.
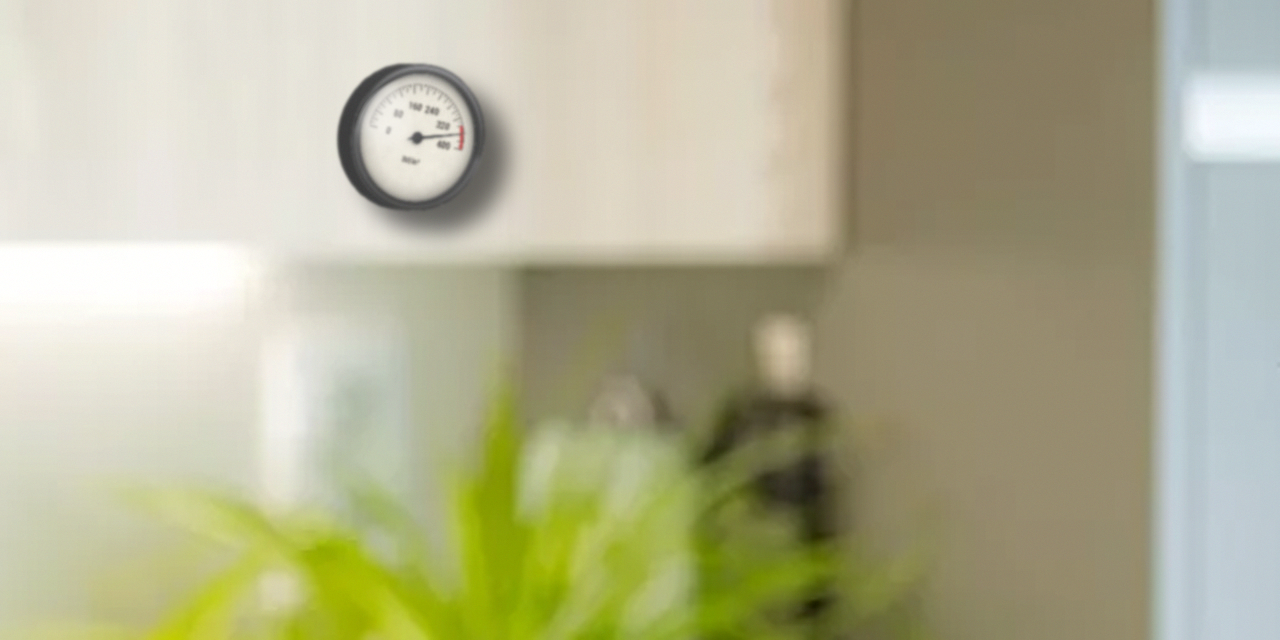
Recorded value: 360; psi
